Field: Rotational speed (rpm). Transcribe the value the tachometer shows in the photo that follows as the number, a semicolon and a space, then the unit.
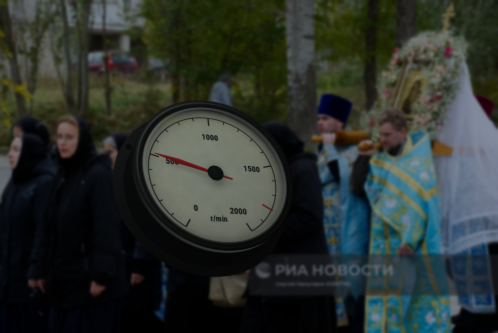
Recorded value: 500; rpm
